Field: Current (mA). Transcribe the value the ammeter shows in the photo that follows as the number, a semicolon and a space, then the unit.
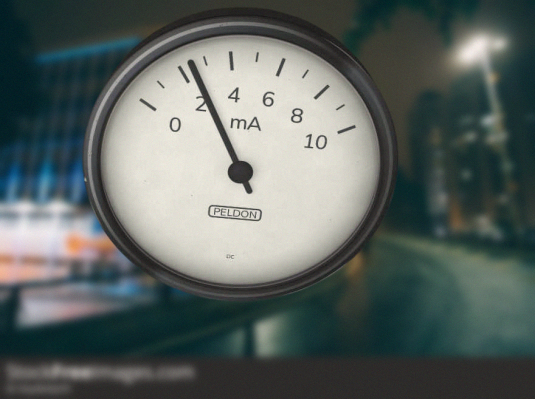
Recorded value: 2.5; mA
